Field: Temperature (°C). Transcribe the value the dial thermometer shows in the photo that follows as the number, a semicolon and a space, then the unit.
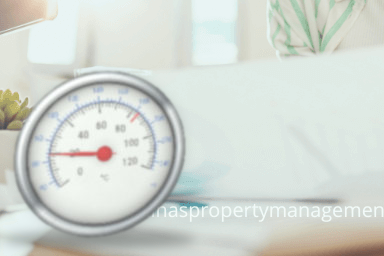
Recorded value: 20; °C
